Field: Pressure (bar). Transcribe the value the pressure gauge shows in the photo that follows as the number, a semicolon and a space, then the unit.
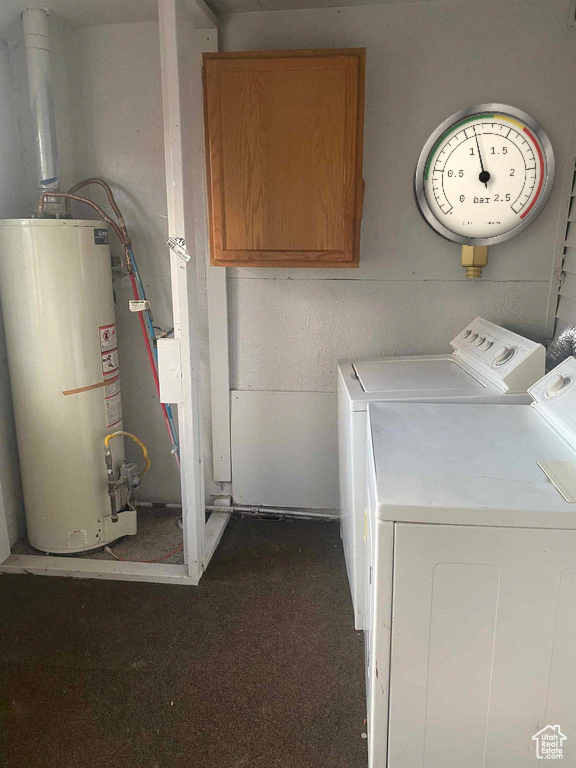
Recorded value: 1.1; bar
